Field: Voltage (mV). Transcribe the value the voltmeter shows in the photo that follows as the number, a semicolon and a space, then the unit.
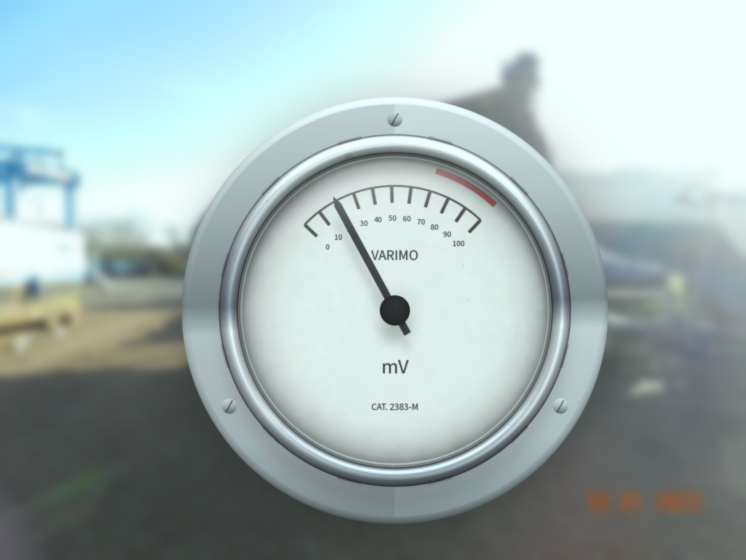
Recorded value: 20; mV
